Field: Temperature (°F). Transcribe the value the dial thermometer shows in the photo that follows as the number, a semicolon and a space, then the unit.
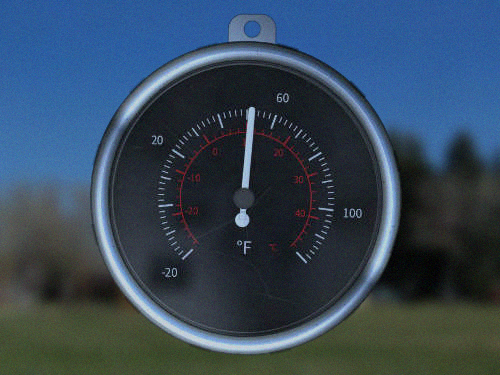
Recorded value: 52; °F
